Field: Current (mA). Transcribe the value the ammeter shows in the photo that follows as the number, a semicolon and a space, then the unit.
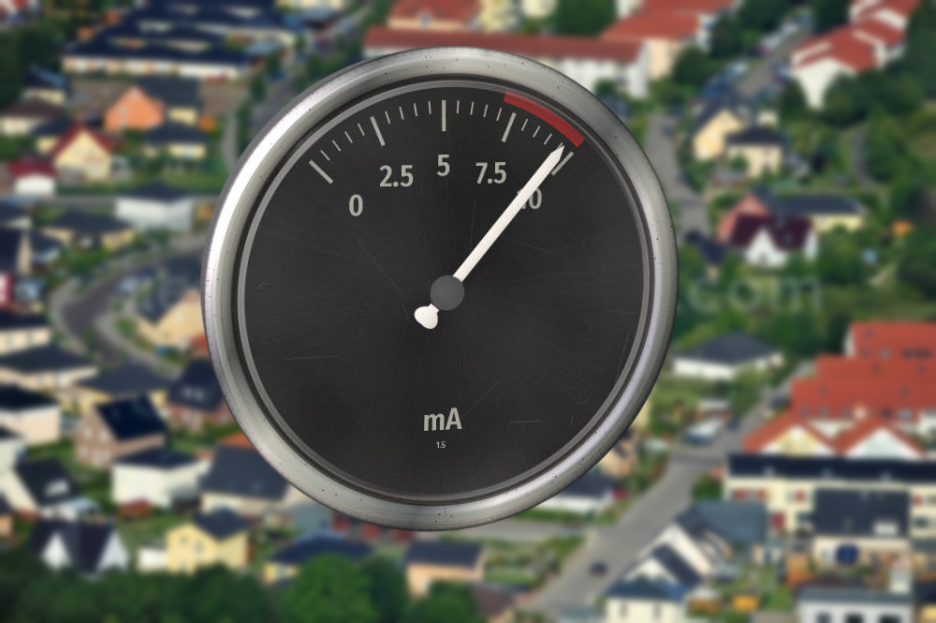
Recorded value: 9.5; mA
